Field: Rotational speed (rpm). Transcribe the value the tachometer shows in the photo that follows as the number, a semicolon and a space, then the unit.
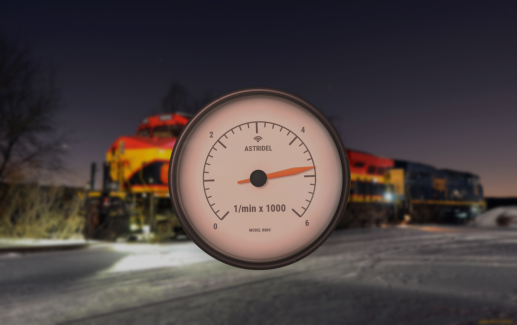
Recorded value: 4800; rpm
